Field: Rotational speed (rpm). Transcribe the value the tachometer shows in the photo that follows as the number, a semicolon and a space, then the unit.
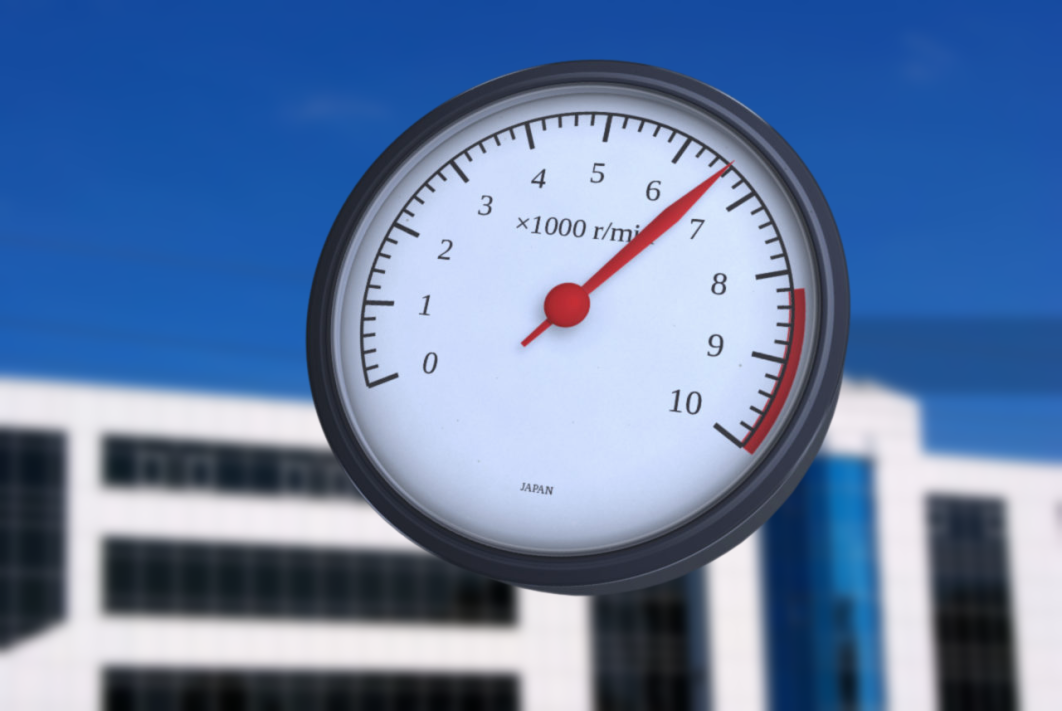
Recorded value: 6600; rpm
